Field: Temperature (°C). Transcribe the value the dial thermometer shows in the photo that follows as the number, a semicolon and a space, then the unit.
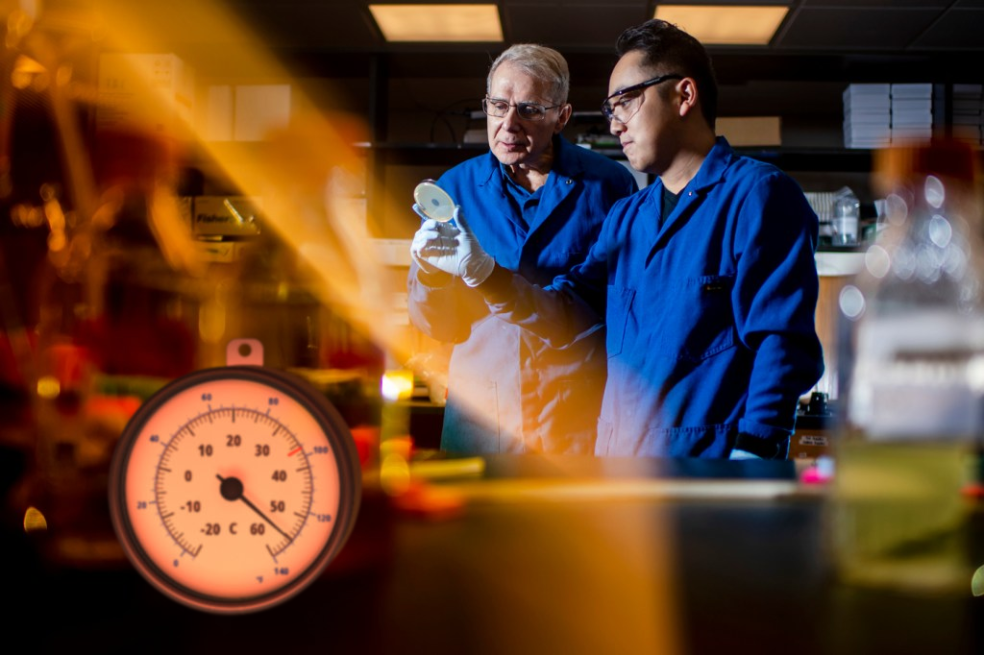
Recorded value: 55; °C
